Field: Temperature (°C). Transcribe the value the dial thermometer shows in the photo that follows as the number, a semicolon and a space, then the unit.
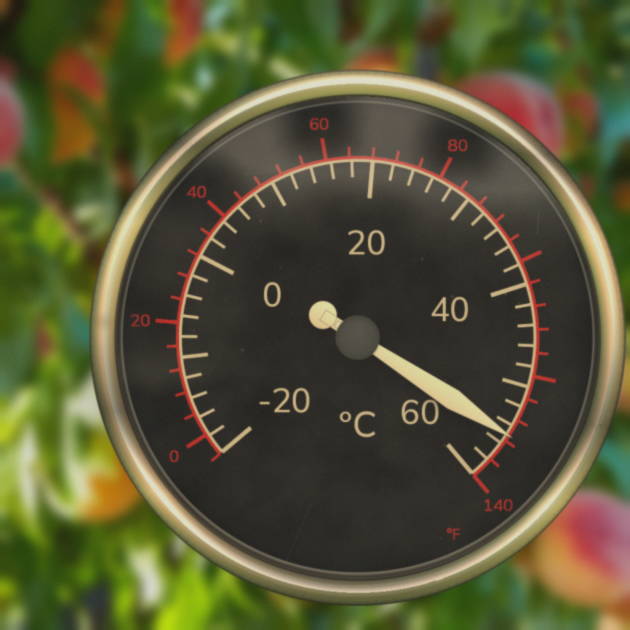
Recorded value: 55; °C
